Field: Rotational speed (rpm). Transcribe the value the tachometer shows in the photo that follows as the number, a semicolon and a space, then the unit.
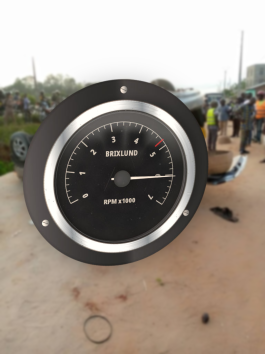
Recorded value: 6000; rpm
